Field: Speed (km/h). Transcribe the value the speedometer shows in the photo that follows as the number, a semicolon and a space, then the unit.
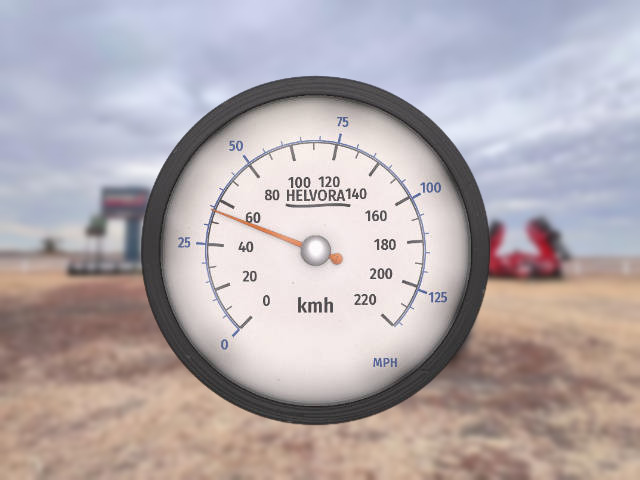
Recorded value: 55; km/h
